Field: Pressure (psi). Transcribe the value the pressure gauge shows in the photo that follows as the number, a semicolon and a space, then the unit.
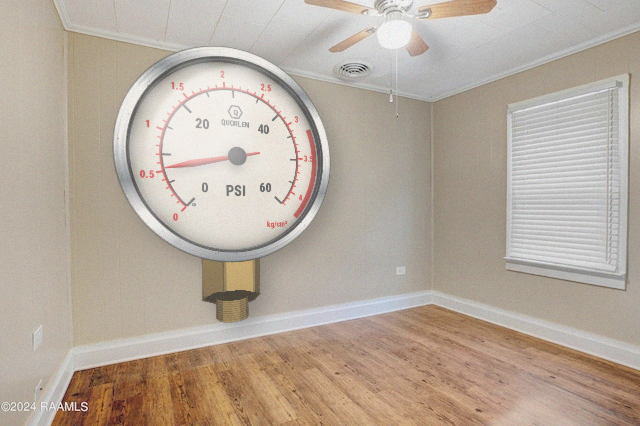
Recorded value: 7.5; psi
